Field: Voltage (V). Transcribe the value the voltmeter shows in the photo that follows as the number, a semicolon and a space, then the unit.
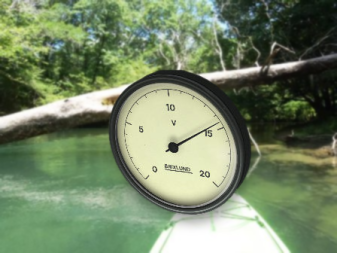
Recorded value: 14.5; V
